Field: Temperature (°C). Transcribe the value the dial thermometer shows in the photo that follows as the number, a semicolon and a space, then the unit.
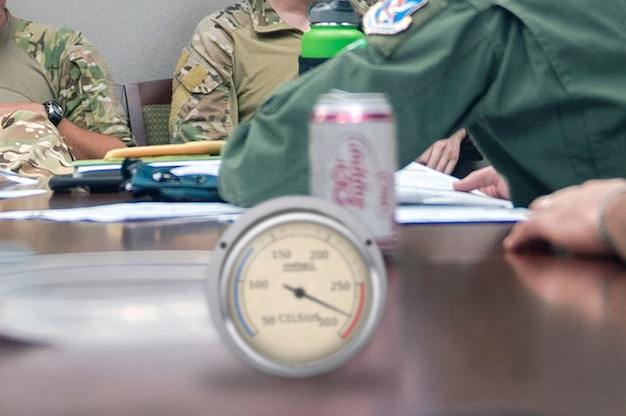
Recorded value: 280; °C
